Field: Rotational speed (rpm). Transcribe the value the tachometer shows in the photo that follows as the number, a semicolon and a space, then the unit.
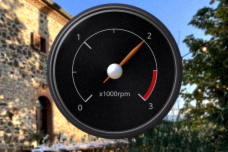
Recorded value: 2000; rpm
